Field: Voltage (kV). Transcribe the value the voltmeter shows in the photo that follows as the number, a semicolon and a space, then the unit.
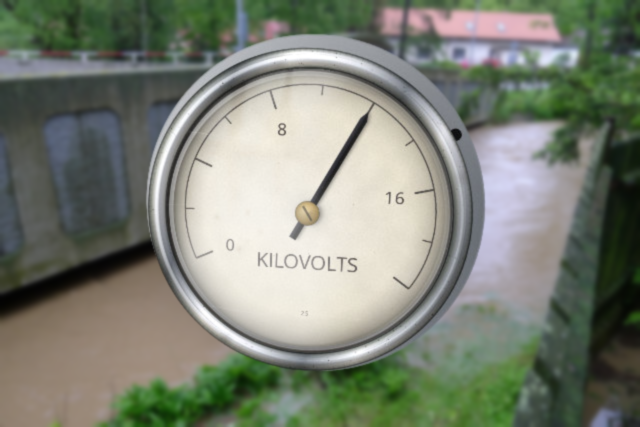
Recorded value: 12; kV
